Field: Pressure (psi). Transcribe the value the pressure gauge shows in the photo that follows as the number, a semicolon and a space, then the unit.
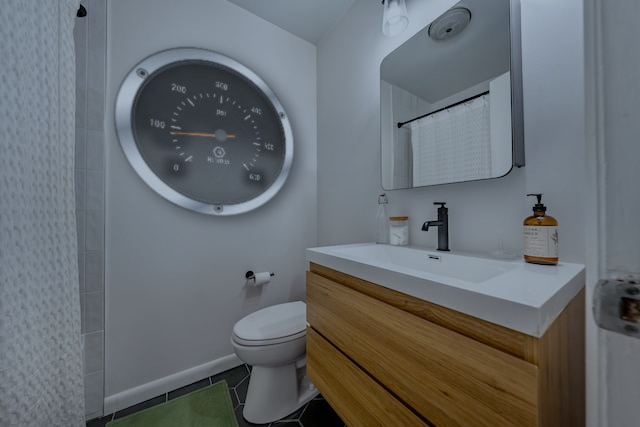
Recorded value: 80; psi
